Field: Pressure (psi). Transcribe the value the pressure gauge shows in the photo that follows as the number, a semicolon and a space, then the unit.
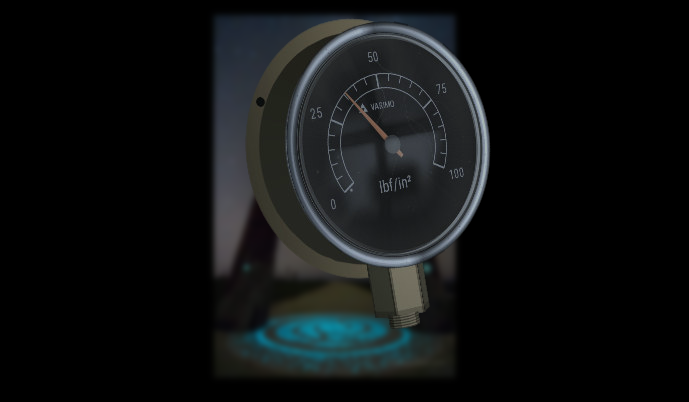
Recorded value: 35; psi
